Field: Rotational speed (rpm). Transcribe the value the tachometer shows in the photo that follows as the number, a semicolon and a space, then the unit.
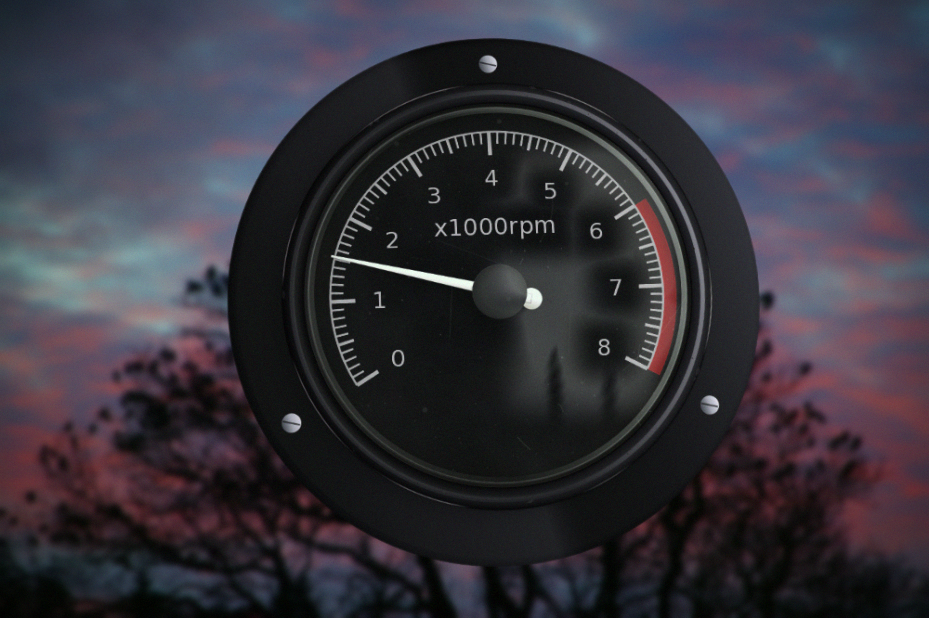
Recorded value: 1500; rpm
